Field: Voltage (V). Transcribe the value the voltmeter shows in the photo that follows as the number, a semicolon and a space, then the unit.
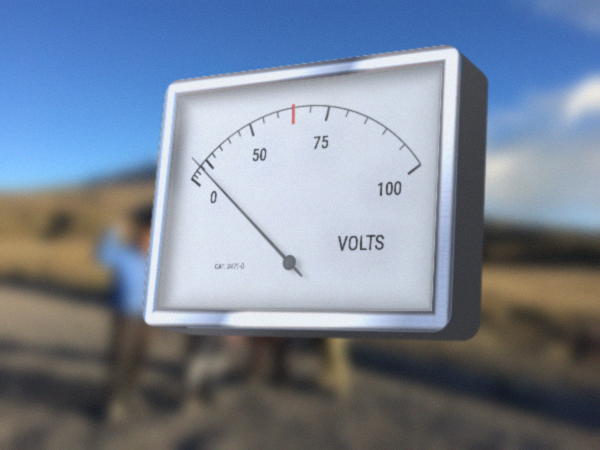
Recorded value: 20; V
